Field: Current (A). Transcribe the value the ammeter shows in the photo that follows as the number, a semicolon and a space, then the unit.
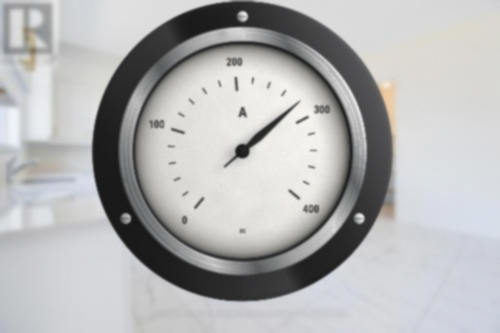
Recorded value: 280; A
